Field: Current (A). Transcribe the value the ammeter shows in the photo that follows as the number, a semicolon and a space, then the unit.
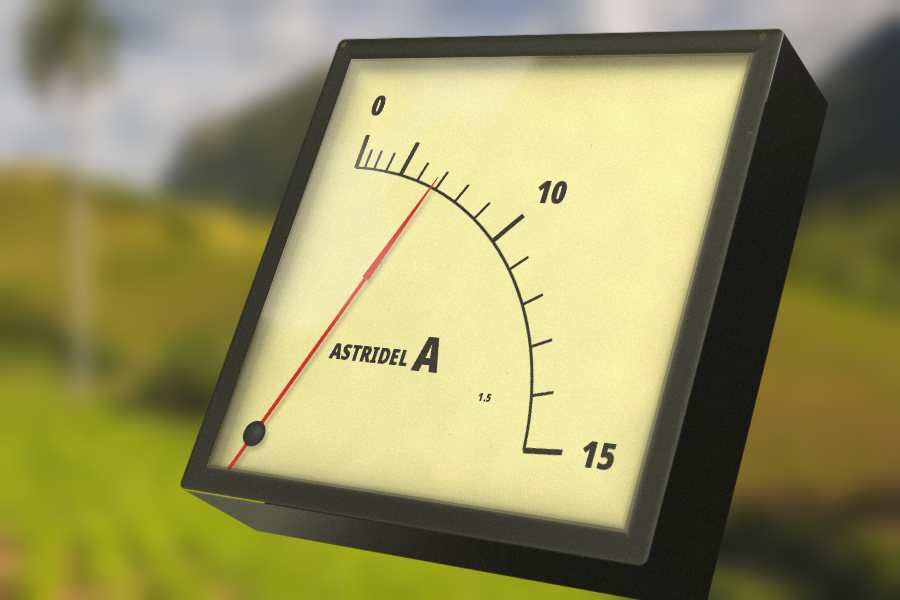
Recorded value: 7; A
